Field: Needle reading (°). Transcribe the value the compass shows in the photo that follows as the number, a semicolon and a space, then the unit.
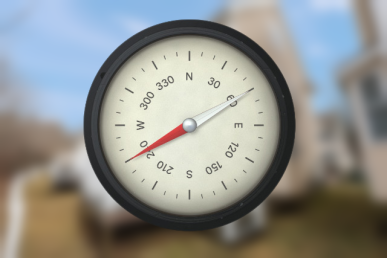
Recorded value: 240; °
